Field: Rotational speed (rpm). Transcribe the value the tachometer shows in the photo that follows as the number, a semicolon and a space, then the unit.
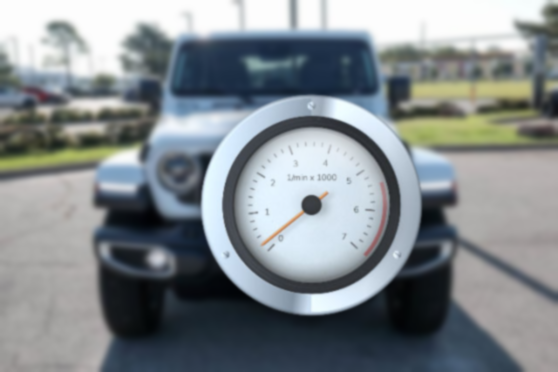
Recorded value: 200; rpm
